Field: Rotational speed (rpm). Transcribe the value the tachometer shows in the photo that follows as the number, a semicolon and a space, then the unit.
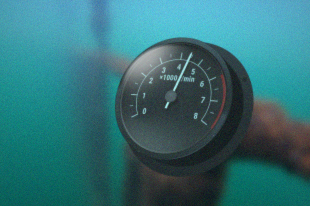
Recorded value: 4500; rpm
